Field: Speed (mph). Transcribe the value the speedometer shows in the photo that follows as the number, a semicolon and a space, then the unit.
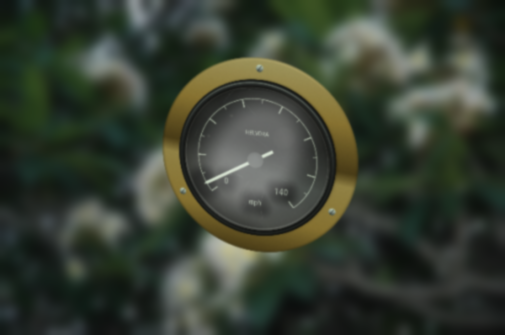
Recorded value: 5; mph
